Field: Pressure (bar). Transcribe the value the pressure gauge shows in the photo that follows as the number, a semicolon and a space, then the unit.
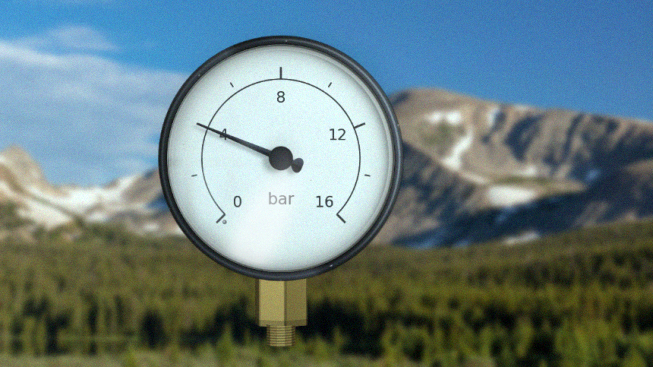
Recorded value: 4; bar
